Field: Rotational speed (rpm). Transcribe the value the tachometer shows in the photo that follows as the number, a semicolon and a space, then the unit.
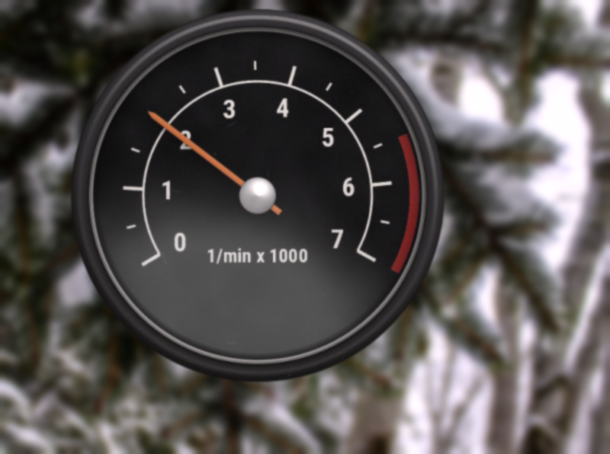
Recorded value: 2000; rpm
